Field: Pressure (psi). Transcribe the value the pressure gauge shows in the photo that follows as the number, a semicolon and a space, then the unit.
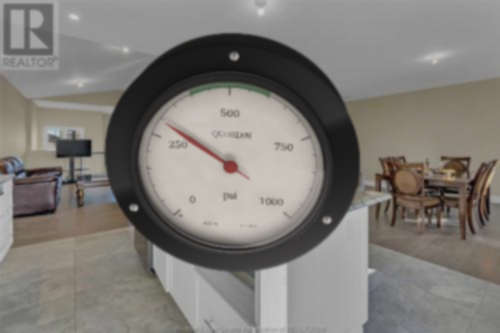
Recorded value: 300; psi
